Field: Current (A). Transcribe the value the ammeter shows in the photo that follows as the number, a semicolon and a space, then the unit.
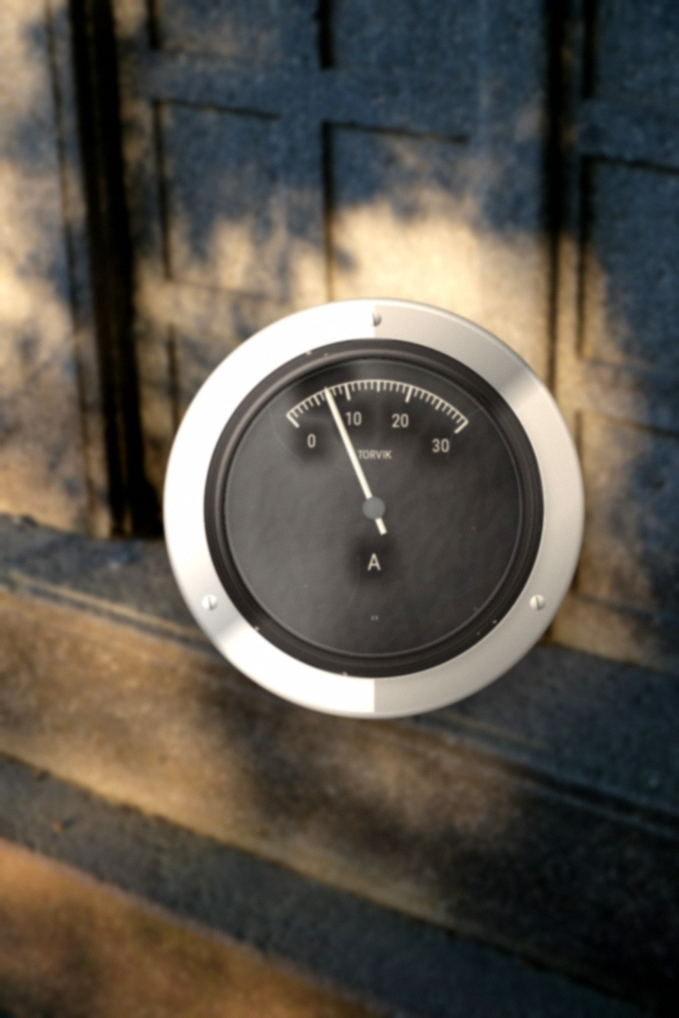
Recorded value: 7; A
